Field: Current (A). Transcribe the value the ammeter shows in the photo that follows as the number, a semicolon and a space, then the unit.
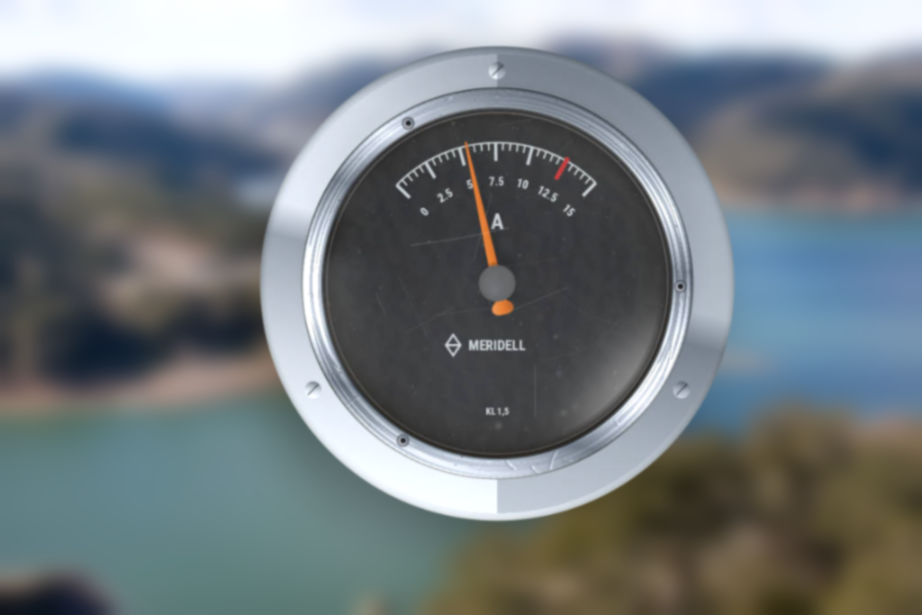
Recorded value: 5.5; A
